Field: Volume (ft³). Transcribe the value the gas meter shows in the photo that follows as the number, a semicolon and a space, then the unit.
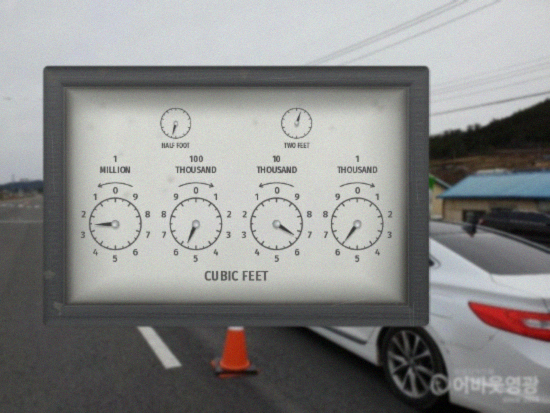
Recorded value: 256600; ft³
